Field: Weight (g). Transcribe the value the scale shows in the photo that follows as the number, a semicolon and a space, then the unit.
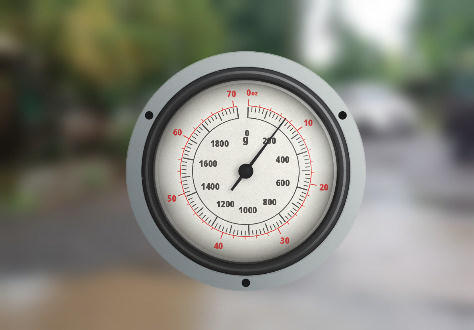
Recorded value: 200; g
